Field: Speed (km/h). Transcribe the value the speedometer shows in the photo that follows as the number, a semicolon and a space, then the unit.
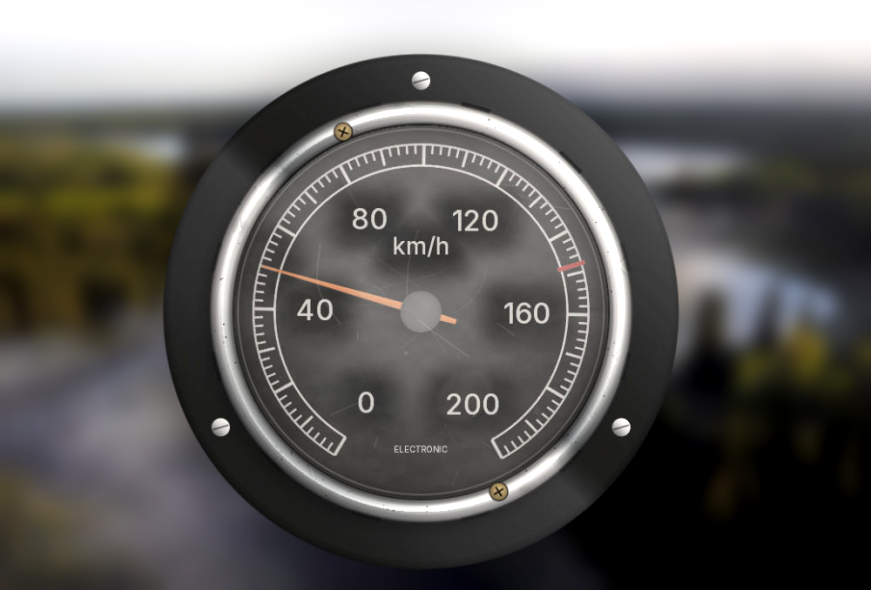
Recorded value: 50; km/h
